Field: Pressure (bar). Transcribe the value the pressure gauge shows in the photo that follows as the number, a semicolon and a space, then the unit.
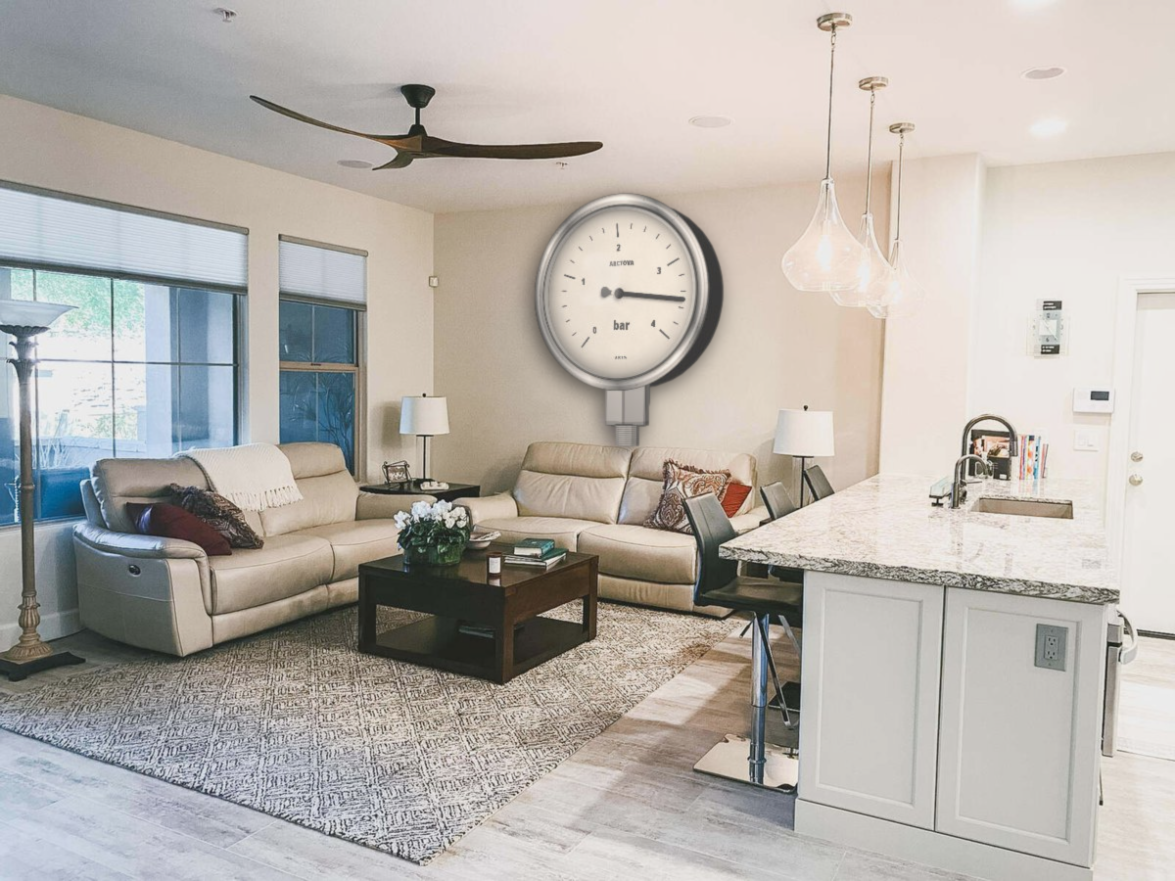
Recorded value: 3.5; bar
